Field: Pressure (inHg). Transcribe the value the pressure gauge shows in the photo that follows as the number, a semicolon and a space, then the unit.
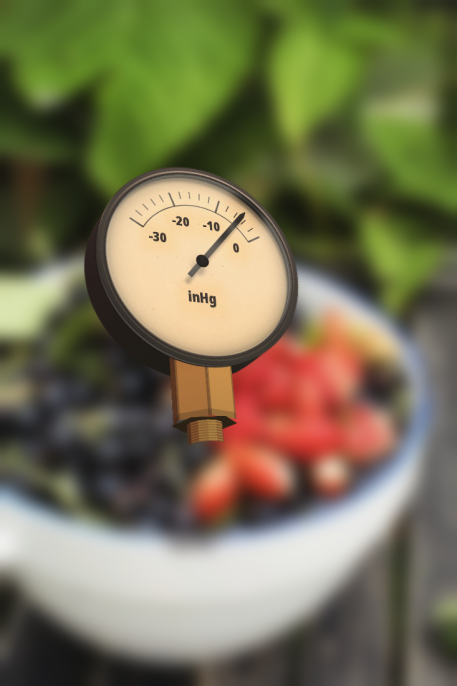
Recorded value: -5; inHg
